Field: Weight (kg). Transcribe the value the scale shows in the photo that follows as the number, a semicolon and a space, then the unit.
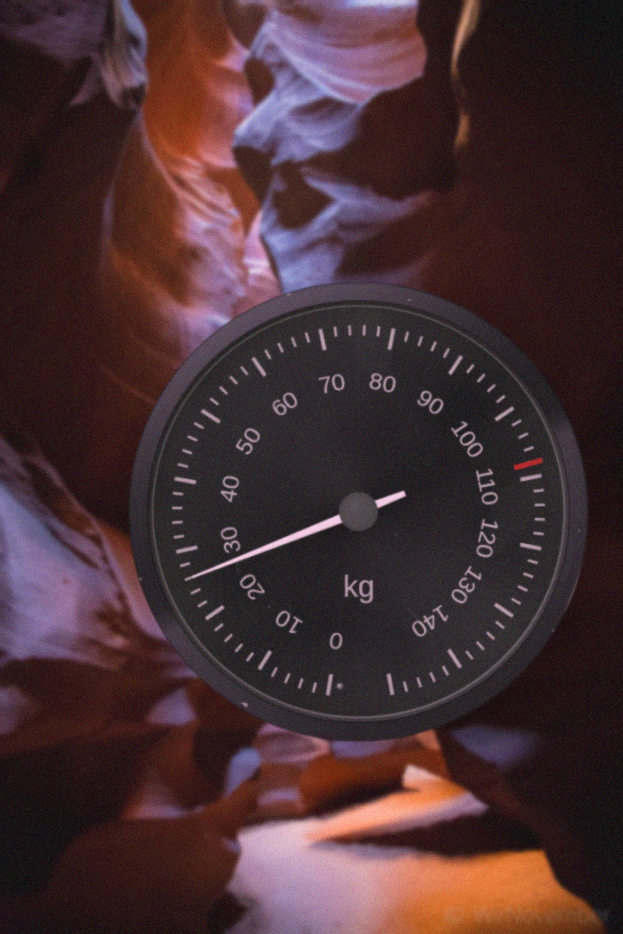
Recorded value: 26; kg
